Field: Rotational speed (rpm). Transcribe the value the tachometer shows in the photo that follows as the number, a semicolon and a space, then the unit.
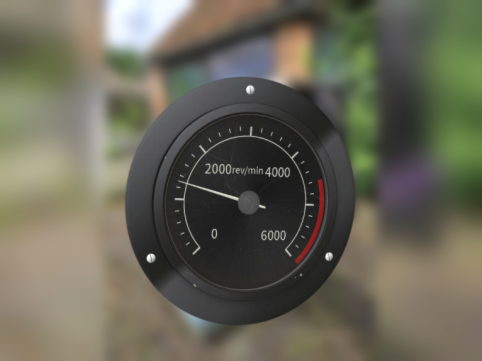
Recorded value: 1300; rpm
